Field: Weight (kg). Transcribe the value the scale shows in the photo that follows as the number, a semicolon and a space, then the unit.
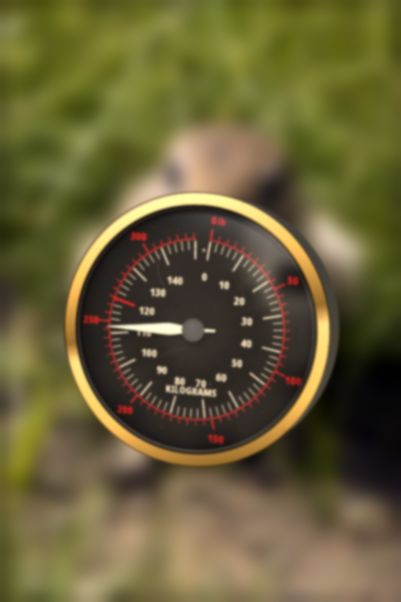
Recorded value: 112; kg
